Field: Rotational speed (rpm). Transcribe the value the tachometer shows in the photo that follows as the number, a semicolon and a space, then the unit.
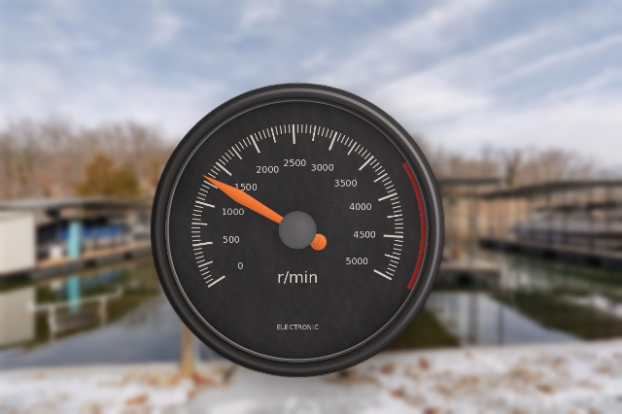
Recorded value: 1300; rpm
